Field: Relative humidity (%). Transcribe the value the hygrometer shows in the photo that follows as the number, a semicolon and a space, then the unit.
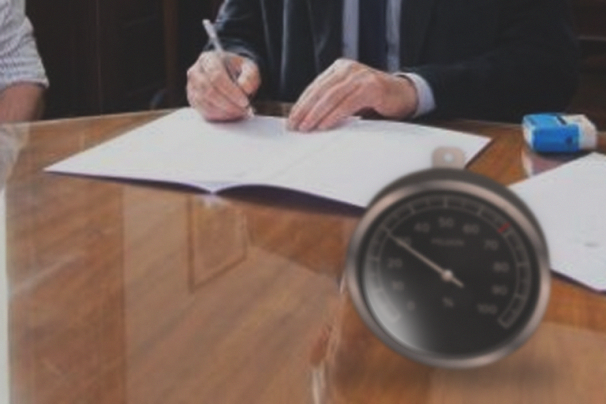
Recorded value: 30; %
